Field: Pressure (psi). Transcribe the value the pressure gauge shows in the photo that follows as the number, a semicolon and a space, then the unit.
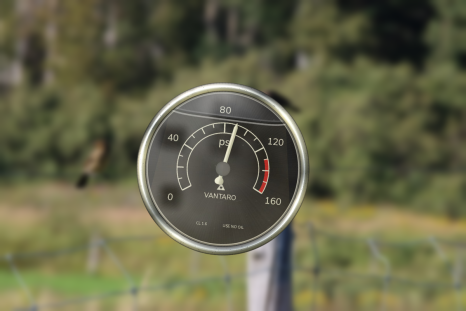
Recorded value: 90; psi
